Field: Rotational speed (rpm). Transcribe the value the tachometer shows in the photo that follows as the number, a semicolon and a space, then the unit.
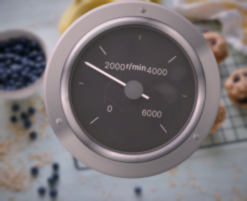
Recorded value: 1500; rpm
